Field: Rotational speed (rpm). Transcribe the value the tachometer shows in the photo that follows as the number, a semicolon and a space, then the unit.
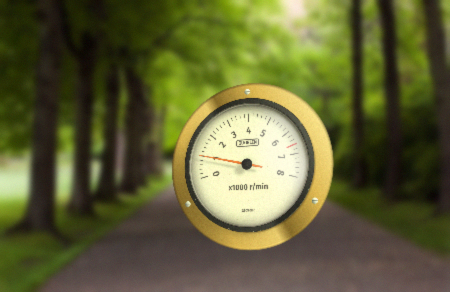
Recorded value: 1000; rpm
